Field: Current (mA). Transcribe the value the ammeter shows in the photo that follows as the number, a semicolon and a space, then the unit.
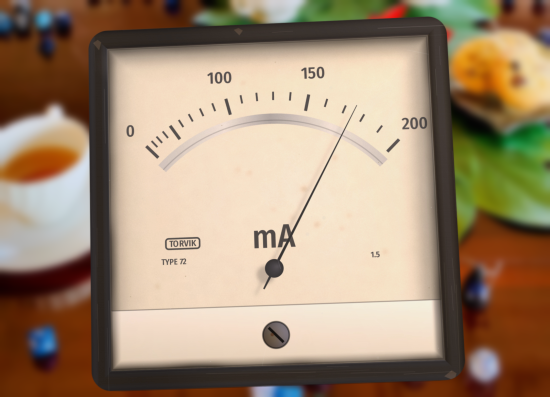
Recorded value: 175; mA
